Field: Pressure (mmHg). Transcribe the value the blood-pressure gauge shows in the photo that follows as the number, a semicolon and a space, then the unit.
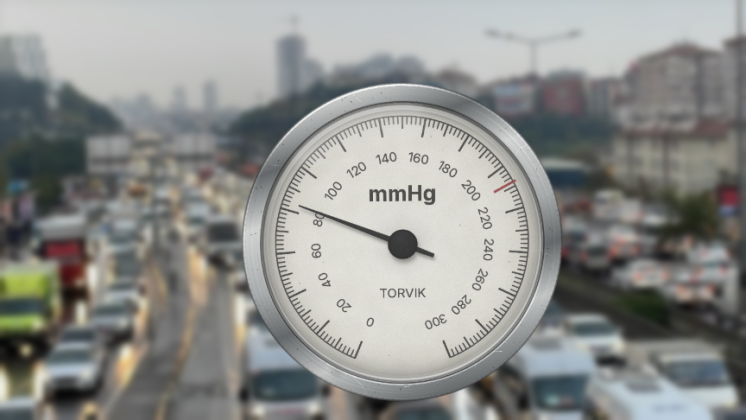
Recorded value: 84; mmHg
